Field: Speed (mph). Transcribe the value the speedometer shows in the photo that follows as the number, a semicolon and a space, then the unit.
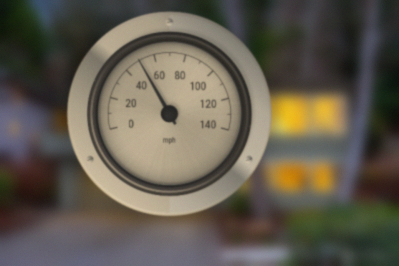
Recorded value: 50; mph
